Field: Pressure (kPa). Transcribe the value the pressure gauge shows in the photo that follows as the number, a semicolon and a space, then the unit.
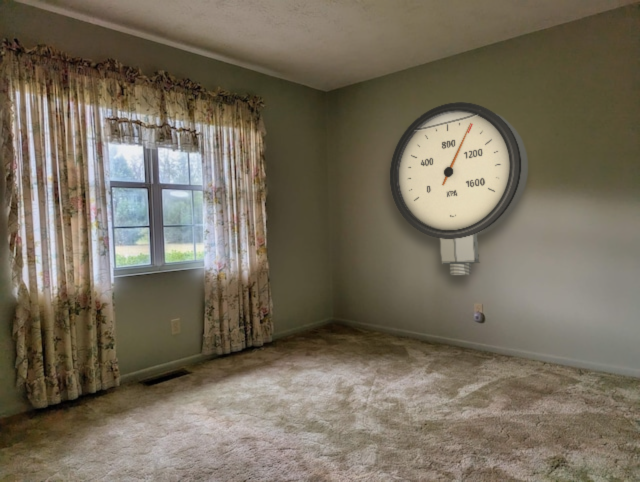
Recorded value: 1000; kPa
